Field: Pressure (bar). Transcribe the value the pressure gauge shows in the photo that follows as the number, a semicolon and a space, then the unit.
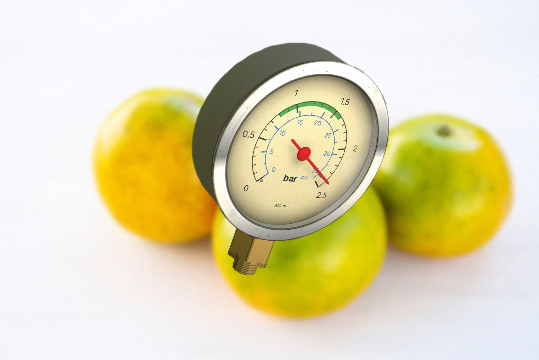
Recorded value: 2.4; bar
